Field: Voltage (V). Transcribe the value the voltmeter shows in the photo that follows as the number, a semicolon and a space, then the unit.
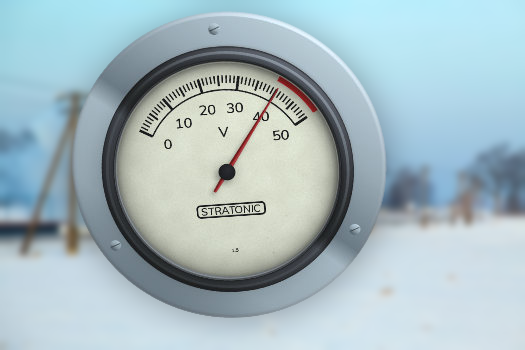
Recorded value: 40; V
